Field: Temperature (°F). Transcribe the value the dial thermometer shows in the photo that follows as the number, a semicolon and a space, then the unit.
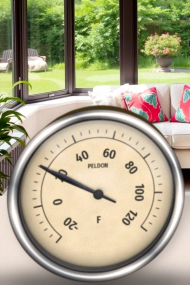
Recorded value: 20; °F
